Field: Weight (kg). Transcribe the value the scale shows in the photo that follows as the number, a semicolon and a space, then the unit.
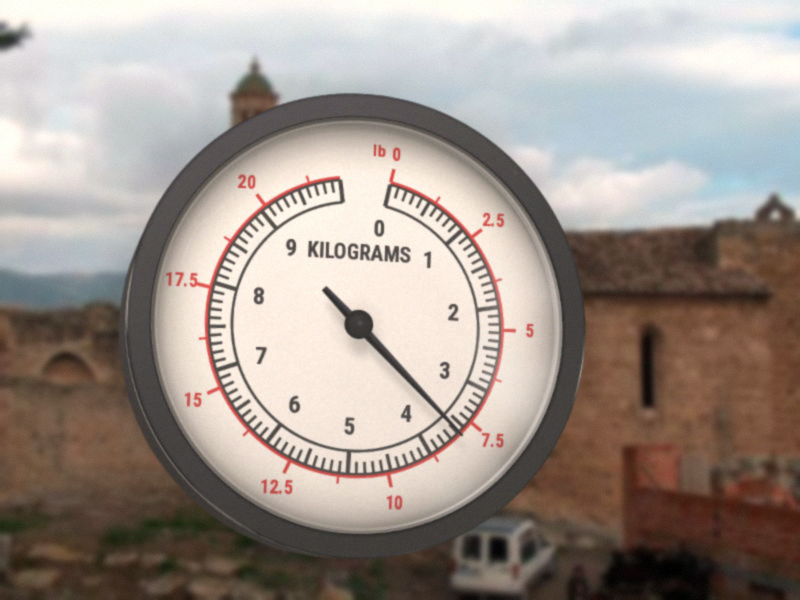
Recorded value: 3.6; kg
